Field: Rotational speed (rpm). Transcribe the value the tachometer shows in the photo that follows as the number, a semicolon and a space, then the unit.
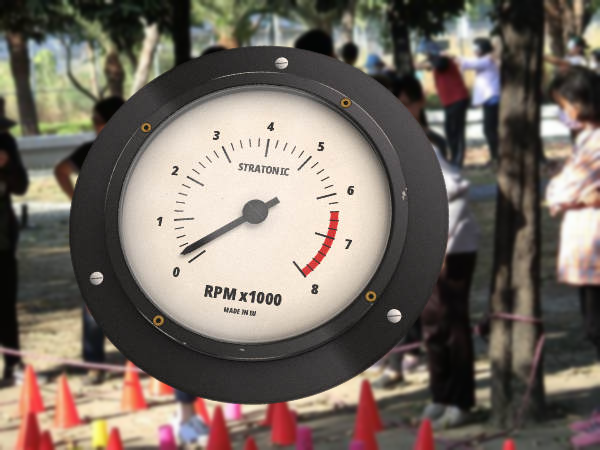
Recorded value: 200; rpm
